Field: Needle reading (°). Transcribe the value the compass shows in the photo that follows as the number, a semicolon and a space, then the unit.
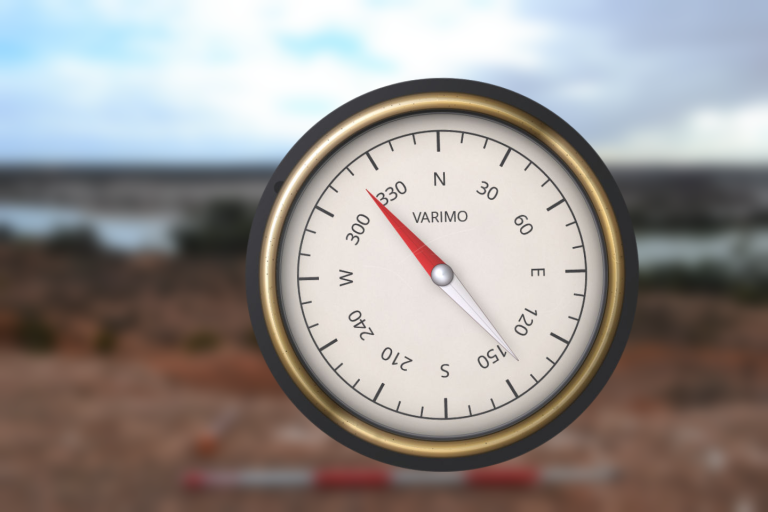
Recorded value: 320; °
